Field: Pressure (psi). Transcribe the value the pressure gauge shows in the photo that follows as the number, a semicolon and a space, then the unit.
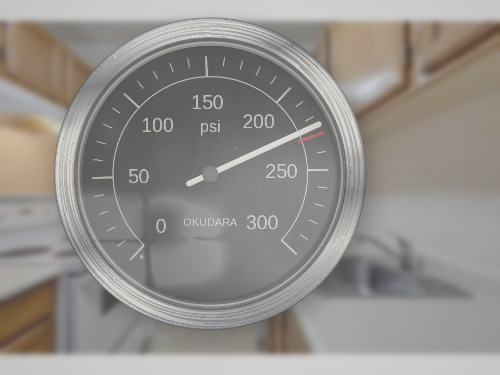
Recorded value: 225; psi
